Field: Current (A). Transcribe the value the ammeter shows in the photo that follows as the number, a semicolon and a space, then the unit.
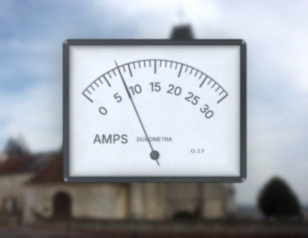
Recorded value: 8; A
